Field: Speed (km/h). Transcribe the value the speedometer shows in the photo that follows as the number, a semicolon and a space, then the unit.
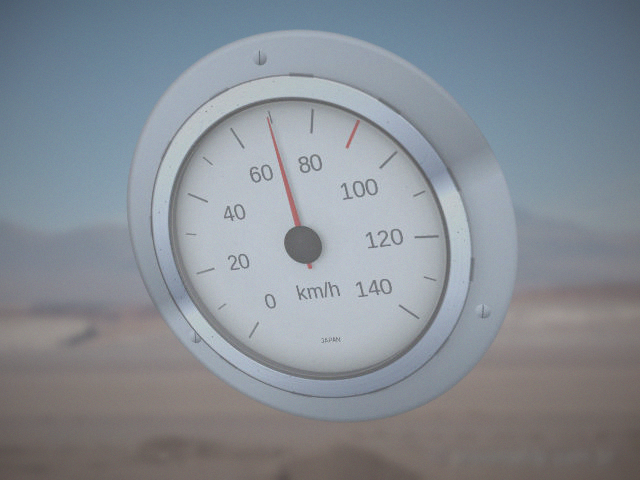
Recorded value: 70; km/h
